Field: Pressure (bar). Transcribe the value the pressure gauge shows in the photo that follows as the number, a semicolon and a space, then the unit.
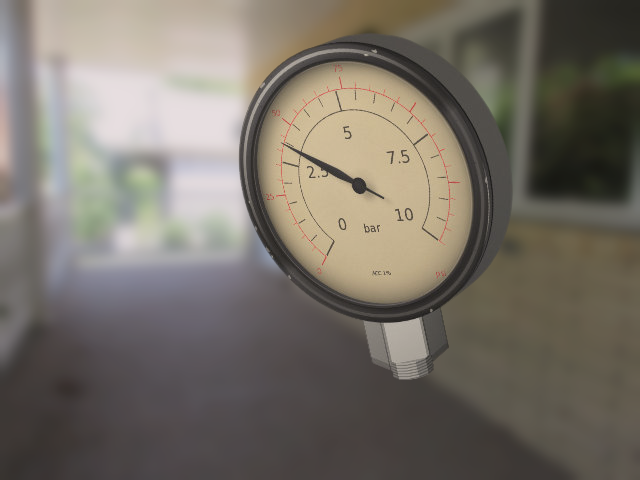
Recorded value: 3; bar
